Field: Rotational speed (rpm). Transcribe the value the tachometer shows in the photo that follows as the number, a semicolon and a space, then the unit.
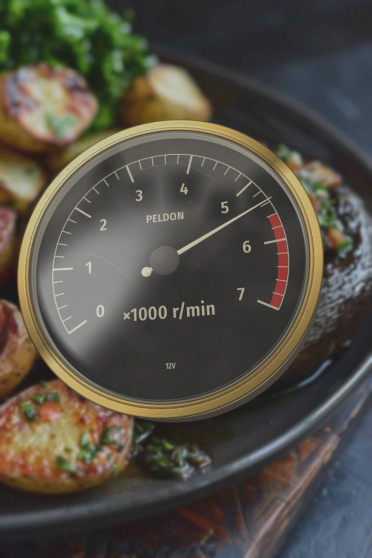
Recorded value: 5400; rpm
